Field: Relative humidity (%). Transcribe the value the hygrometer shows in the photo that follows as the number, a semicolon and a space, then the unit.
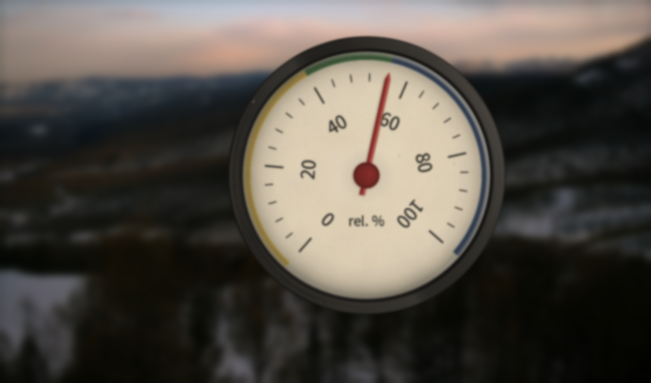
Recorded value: 56; %
